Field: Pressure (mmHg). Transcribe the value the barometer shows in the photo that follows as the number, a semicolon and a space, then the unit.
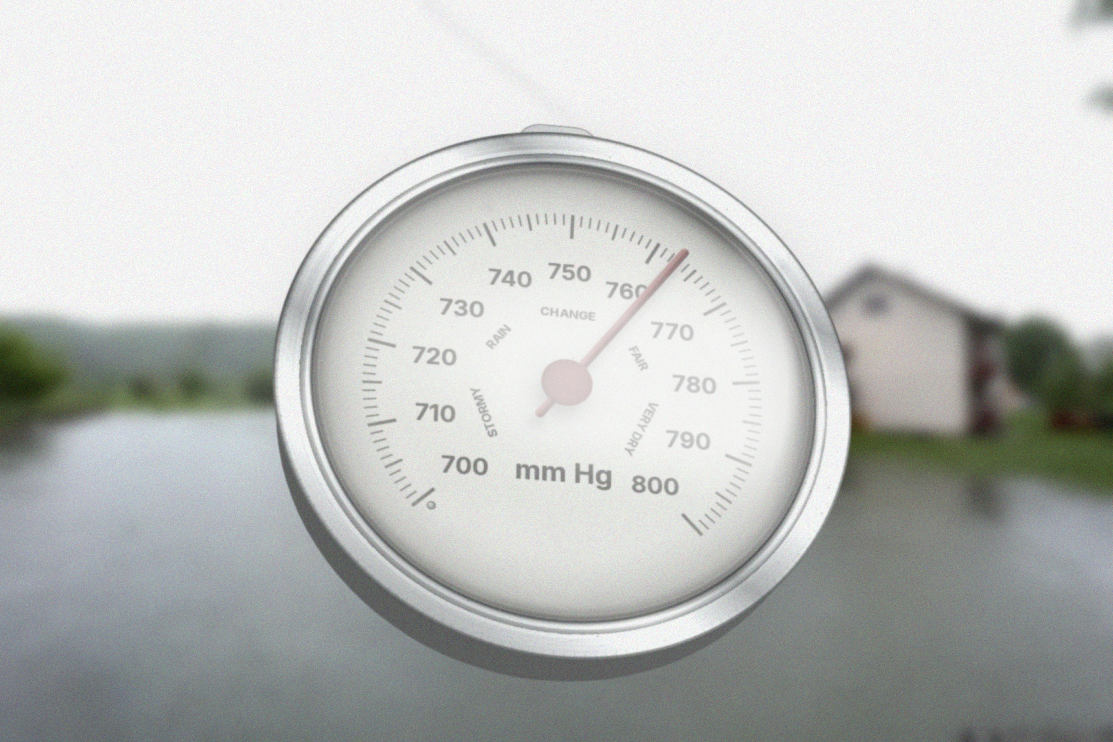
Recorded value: 763; mmHg
